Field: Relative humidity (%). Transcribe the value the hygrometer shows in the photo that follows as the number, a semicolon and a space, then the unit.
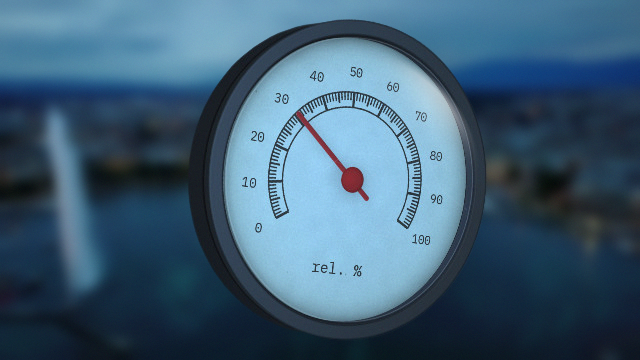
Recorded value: 30; %
